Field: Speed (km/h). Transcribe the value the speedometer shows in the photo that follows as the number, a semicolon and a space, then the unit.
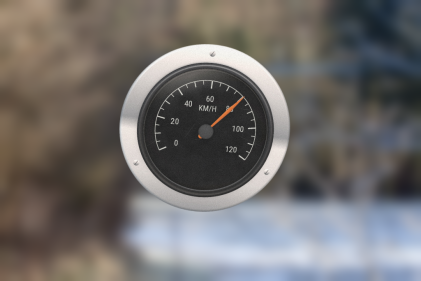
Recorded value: 80; km/h
